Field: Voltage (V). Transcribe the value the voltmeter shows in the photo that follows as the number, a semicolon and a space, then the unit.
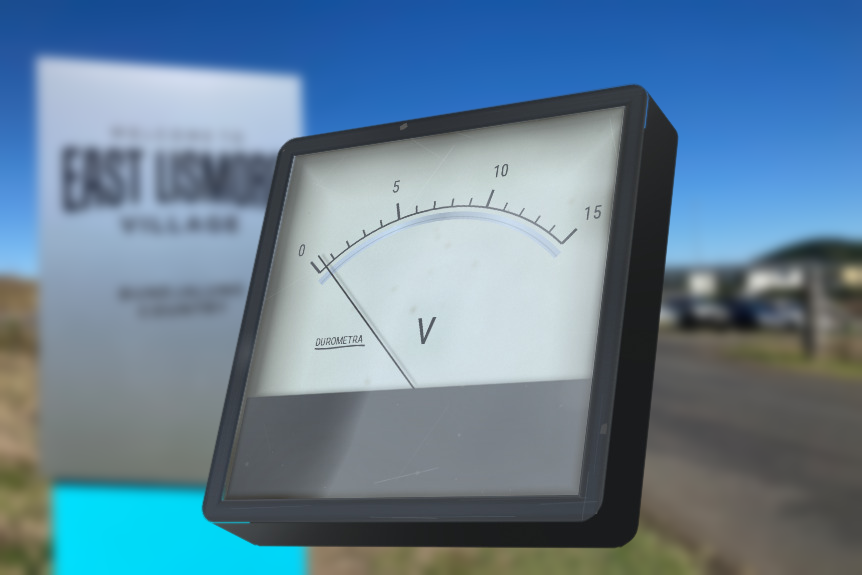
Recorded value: 0.5; V
